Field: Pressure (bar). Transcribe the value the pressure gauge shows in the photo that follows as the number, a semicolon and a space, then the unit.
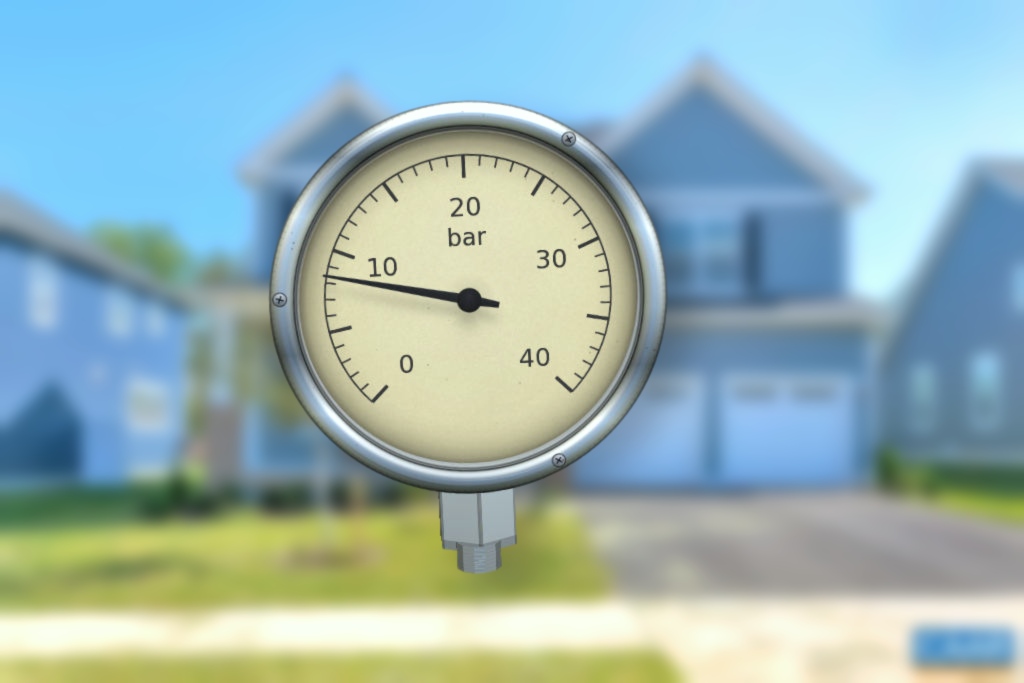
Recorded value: 8.5; bar
